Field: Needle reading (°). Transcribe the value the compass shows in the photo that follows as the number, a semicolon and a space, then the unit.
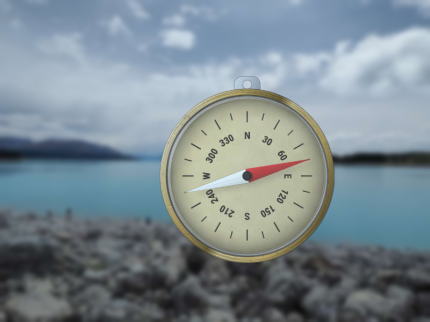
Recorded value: 75; °
